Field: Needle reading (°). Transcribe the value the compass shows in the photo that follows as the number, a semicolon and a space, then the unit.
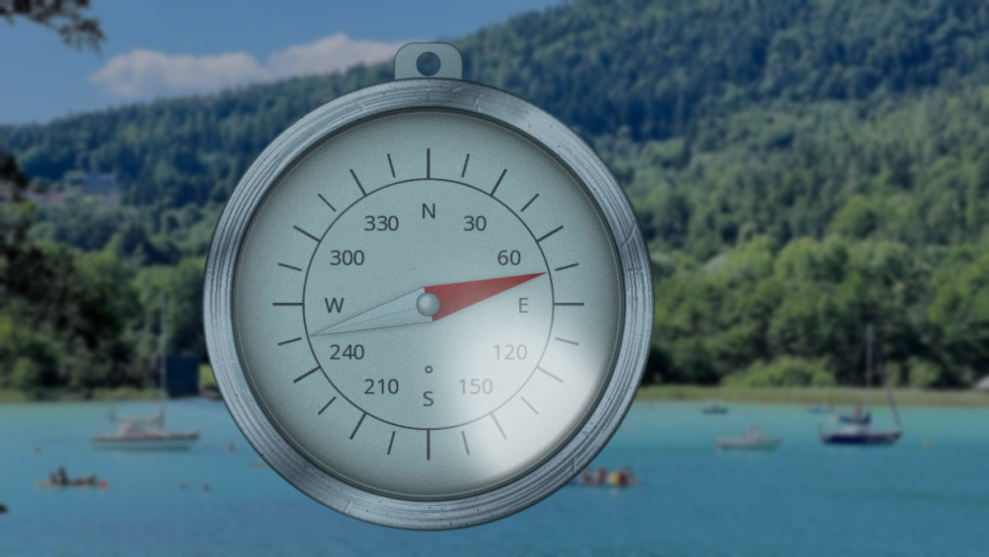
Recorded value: 75; °
